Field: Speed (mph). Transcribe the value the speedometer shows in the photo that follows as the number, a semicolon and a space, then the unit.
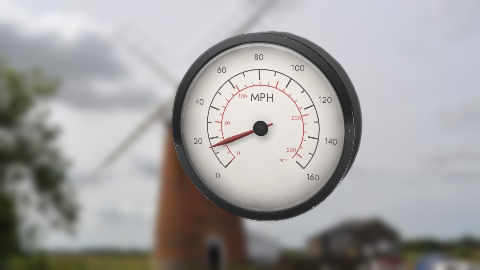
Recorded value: 15; mph
